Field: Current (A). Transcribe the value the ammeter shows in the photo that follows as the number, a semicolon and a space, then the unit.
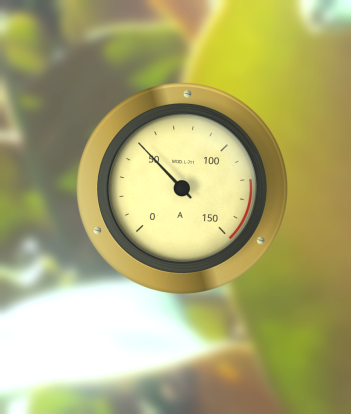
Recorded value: 50; A
